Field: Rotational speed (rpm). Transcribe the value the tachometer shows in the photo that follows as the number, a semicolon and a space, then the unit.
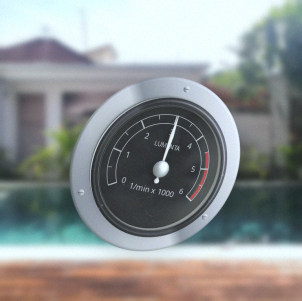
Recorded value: 3000; rpm
